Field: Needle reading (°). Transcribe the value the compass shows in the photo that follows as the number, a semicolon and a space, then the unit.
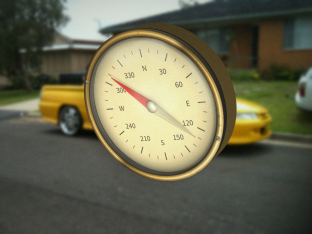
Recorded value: 310; °
